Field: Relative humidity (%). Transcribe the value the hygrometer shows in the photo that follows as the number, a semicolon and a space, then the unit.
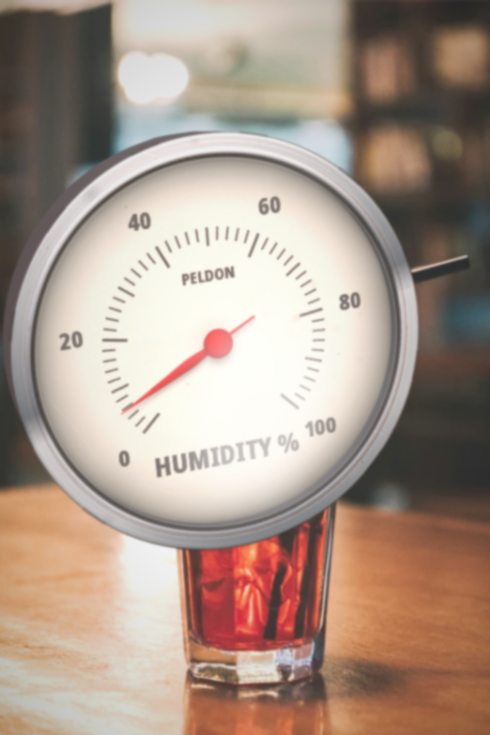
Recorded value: 6; %
